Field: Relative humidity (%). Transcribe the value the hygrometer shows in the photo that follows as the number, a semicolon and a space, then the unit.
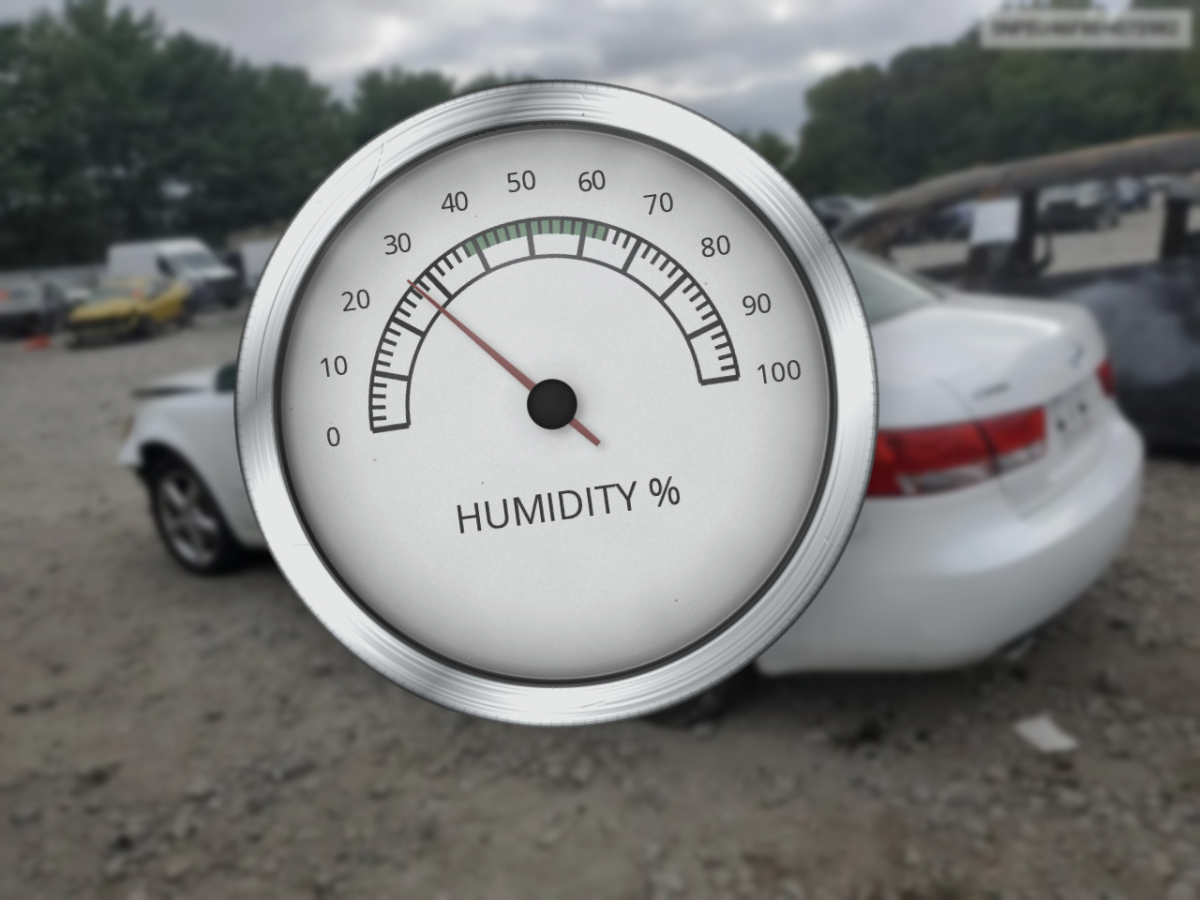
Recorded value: 27; %
